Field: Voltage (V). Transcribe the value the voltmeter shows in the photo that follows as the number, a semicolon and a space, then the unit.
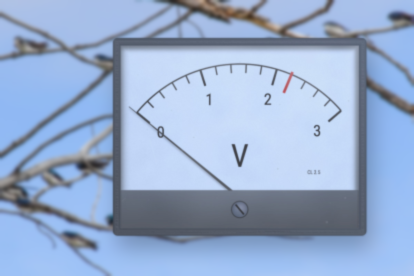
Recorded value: 0; V
